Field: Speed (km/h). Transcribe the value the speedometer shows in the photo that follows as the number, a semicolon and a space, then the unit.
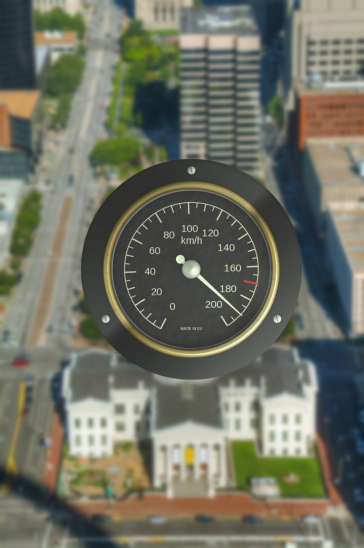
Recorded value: 190; km/h
